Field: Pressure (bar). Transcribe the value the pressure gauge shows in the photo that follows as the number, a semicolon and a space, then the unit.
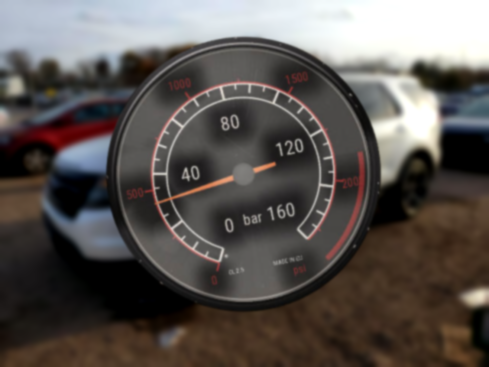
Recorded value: 30; bar
